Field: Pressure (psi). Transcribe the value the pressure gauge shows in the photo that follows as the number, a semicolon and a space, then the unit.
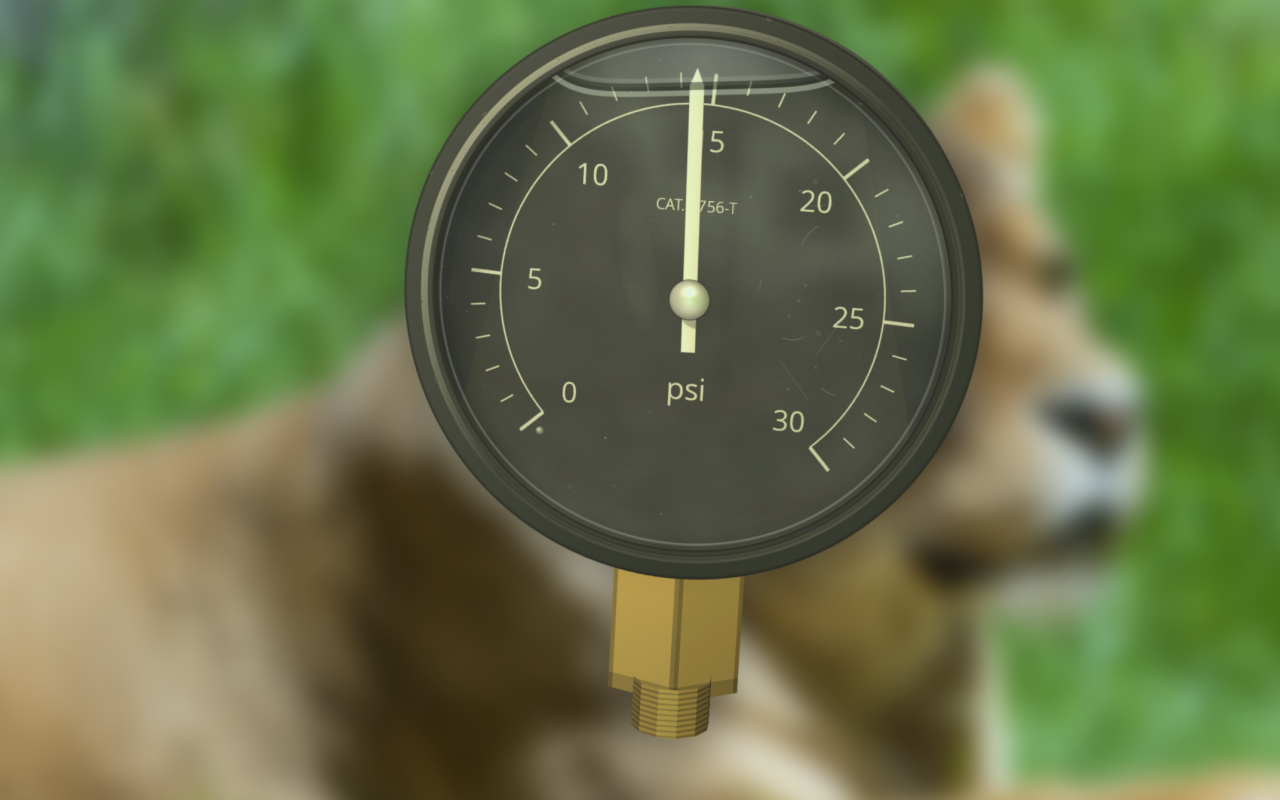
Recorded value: 14.5; psi
